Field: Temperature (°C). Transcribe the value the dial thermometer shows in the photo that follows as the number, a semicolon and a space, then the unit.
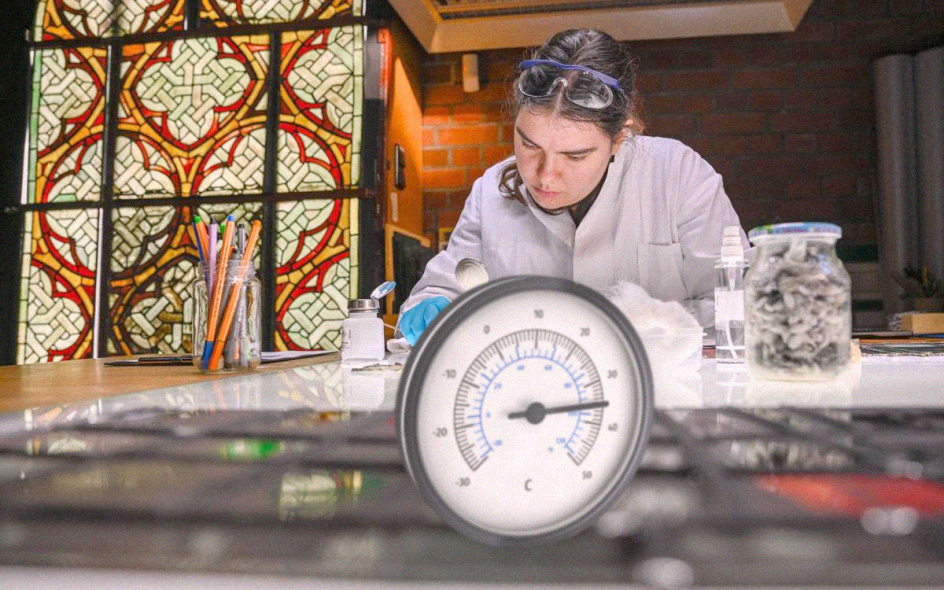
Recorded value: 35; °C
